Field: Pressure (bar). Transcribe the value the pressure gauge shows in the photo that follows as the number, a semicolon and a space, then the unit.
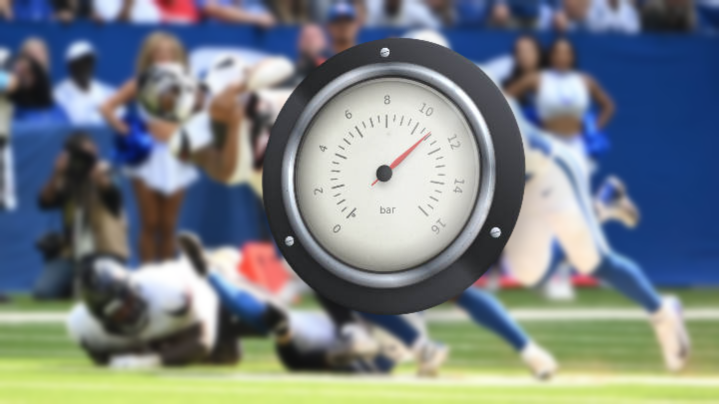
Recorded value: 11; bar
